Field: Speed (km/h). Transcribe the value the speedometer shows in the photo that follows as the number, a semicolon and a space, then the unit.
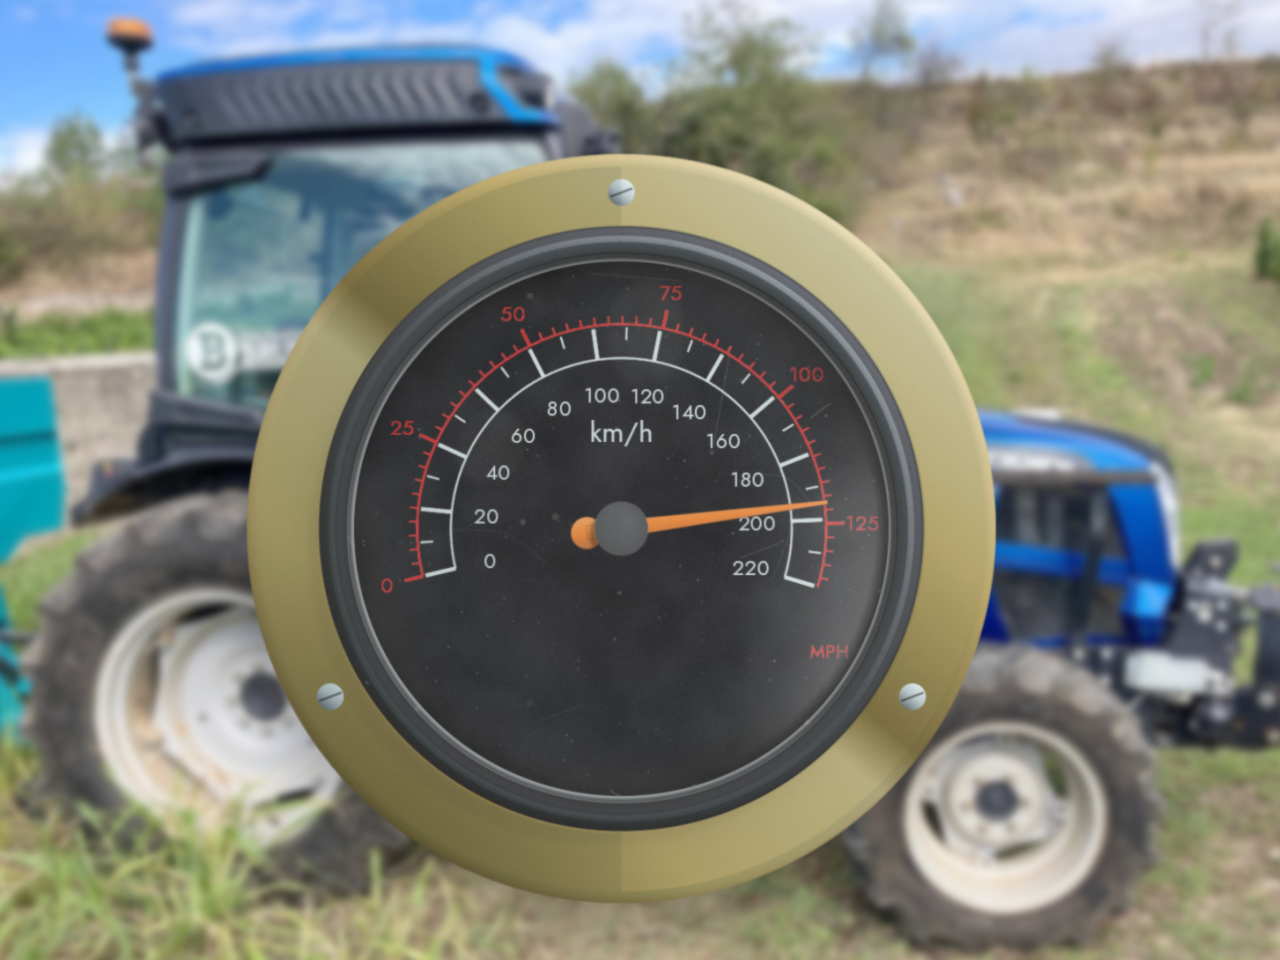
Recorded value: 195; km/h
